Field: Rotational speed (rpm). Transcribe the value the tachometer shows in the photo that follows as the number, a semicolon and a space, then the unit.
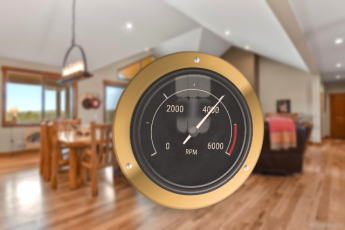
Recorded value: 4000; rpm
